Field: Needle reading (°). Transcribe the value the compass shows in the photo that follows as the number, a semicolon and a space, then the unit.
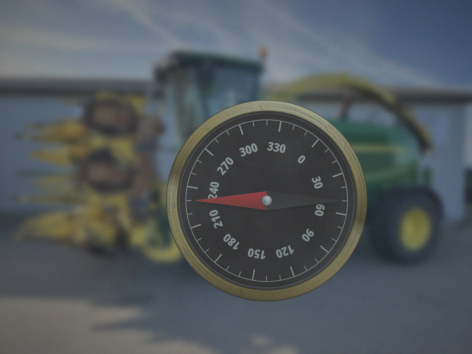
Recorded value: 230; °
